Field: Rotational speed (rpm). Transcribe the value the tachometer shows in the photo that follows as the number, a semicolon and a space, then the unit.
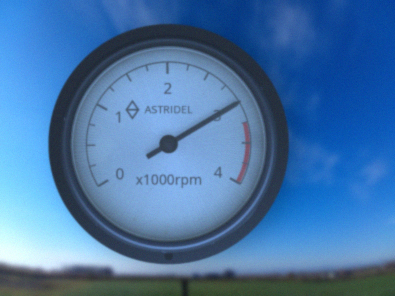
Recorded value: 3000; rpm
